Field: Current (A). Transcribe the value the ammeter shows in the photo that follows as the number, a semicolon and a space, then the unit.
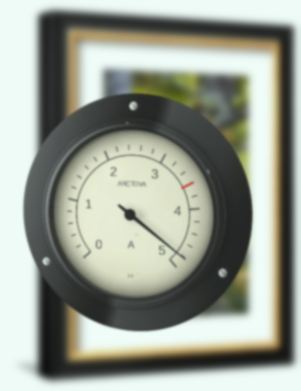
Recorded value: 4.8; A
